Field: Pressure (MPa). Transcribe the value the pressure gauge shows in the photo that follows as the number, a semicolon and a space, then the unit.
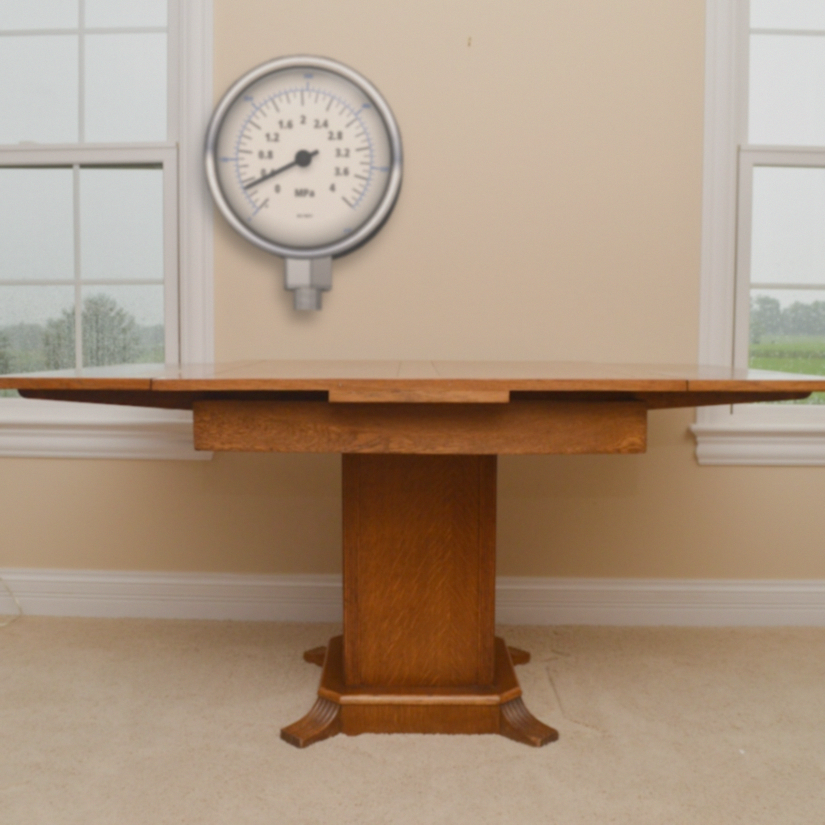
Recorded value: 0.3; MPa
